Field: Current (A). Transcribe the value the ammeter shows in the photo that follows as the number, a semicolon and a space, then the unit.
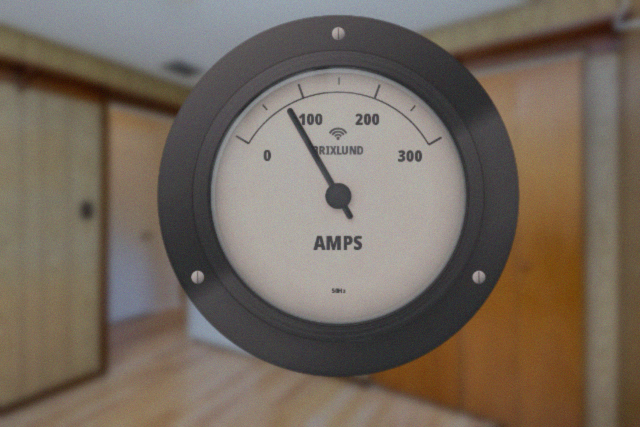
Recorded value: 75; A
